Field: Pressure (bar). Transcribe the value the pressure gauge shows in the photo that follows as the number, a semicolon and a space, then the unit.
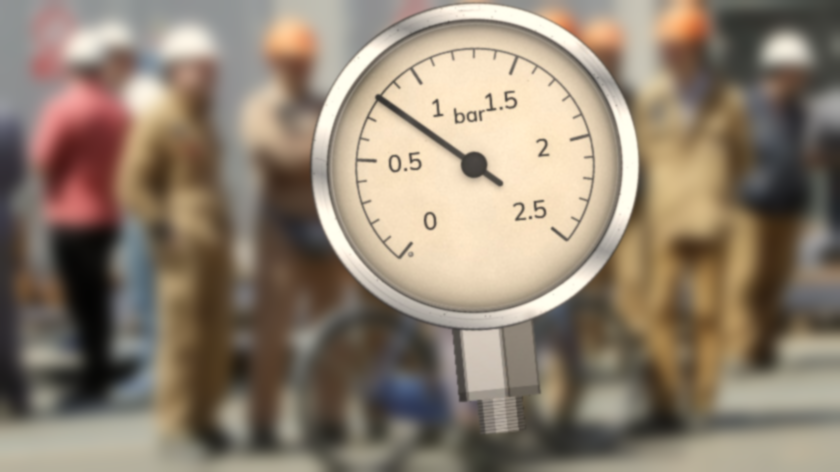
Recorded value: 0.8; bar
